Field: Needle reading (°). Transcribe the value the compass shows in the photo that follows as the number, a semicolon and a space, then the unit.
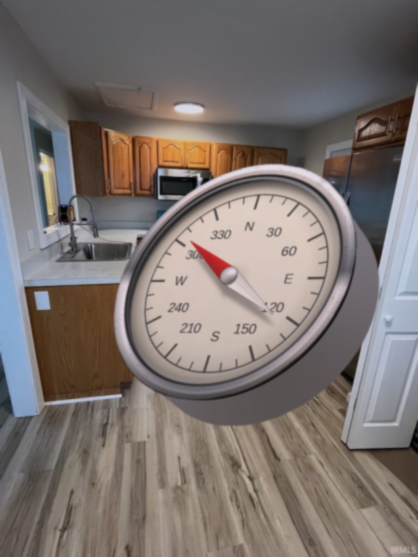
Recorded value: 305; °
